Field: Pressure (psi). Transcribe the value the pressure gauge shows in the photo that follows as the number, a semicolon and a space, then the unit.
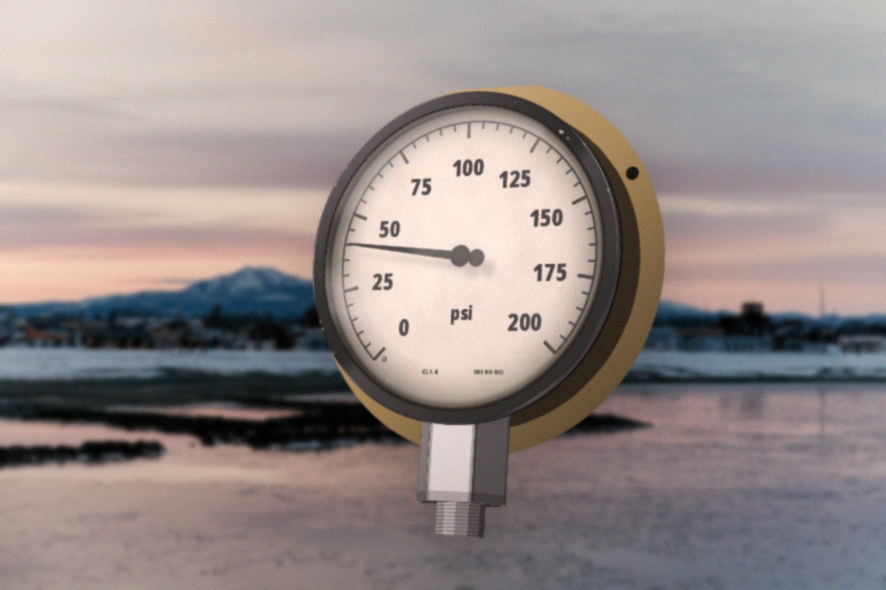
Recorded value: 40; psi
